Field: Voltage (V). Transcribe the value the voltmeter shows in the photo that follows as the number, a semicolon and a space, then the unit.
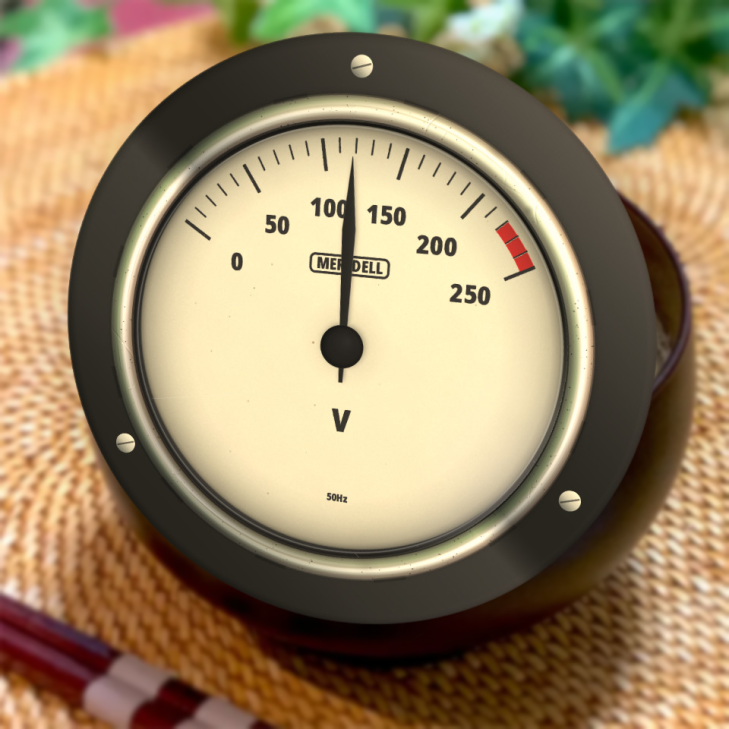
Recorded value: 120; V
